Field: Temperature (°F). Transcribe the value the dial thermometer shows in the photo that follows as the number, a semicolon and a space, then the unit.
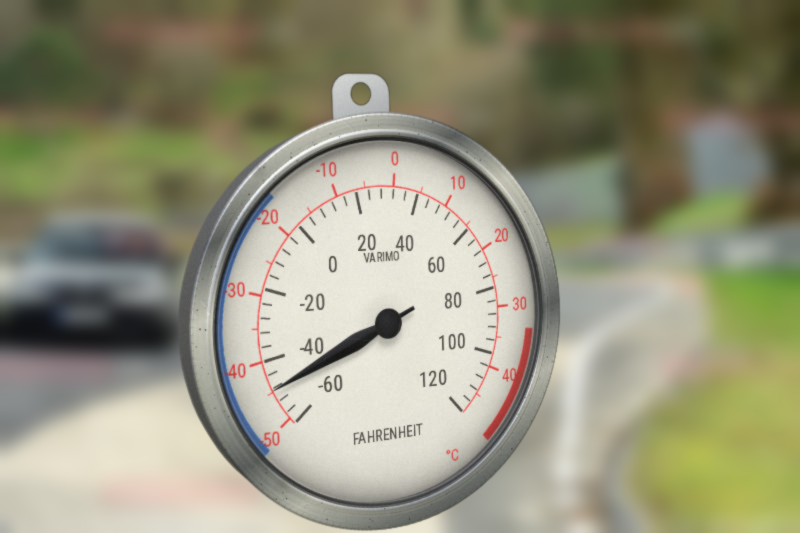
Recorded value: -48; °F
